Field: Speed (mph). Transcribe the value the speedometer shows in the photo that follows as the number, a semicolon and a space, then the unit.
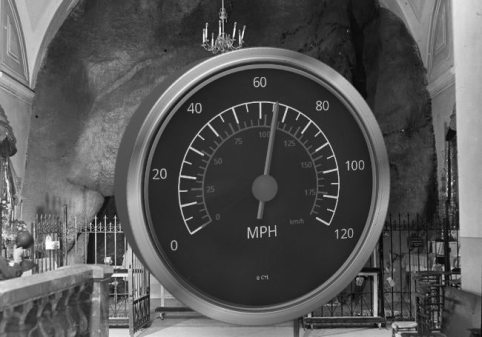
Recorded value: 65; mph
